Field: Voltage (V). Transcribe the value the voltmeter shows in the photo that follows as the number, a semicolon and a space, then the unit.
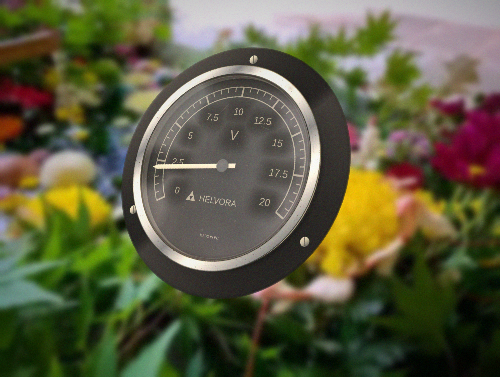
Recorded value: 2; V
